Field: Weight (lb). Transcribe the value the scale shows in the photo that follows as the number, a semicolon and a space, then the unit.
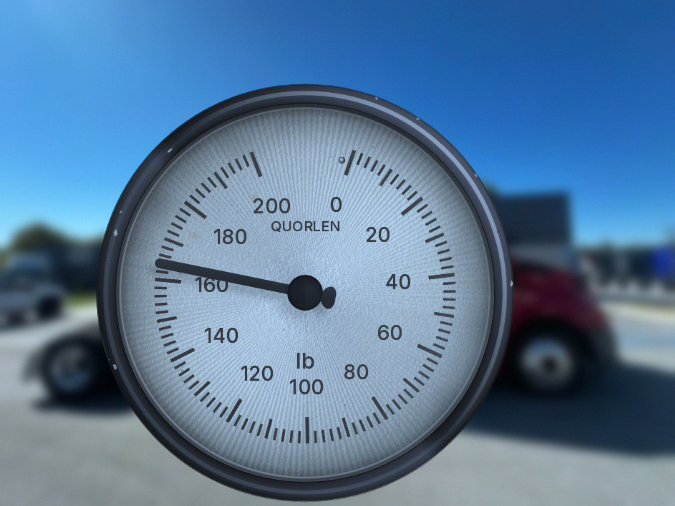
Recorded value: 164; lb
